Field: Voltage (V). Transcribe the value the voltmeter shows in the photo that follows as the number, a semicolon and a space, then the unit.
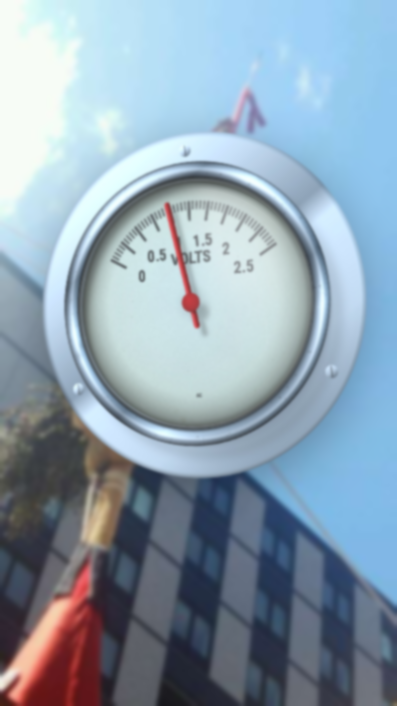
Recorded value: 1; V
